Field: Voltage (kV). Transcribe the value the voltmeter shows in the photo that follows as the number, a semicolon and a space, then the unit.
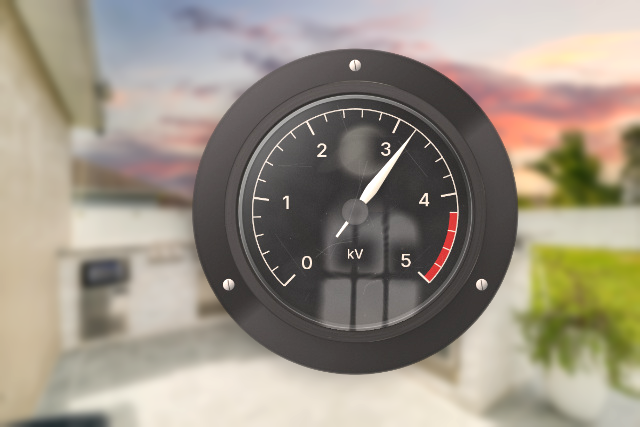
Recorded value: 3.2; kV
